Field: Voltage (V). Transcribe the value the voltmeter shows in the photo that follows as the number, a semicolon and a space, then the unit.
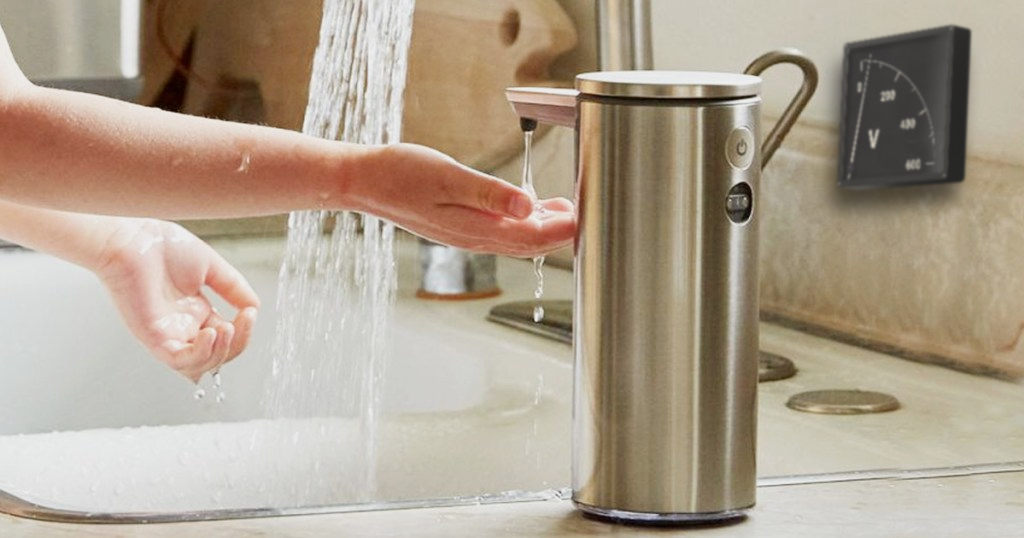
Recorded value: 50; V
